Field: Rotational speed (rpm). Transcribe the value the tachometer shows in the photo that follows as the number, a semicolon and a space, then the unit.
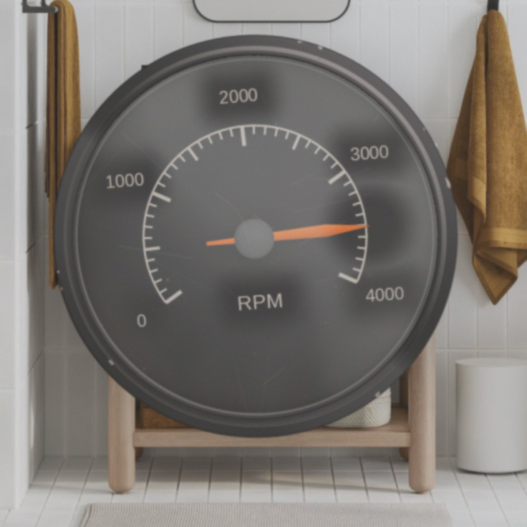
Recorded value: 3500; rpm
